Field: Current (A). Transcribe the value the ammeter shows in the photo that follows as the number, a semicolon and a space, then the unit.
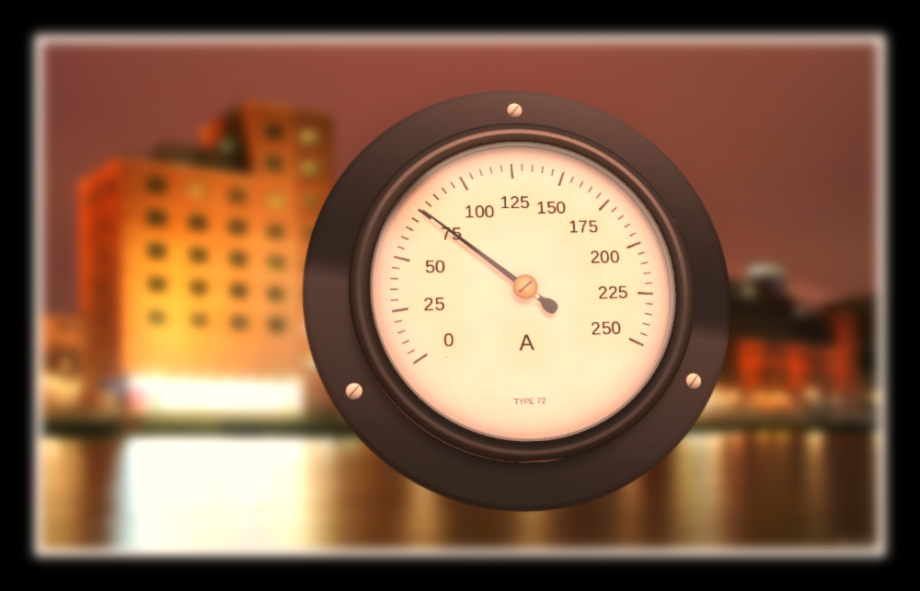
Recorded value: 75; A
